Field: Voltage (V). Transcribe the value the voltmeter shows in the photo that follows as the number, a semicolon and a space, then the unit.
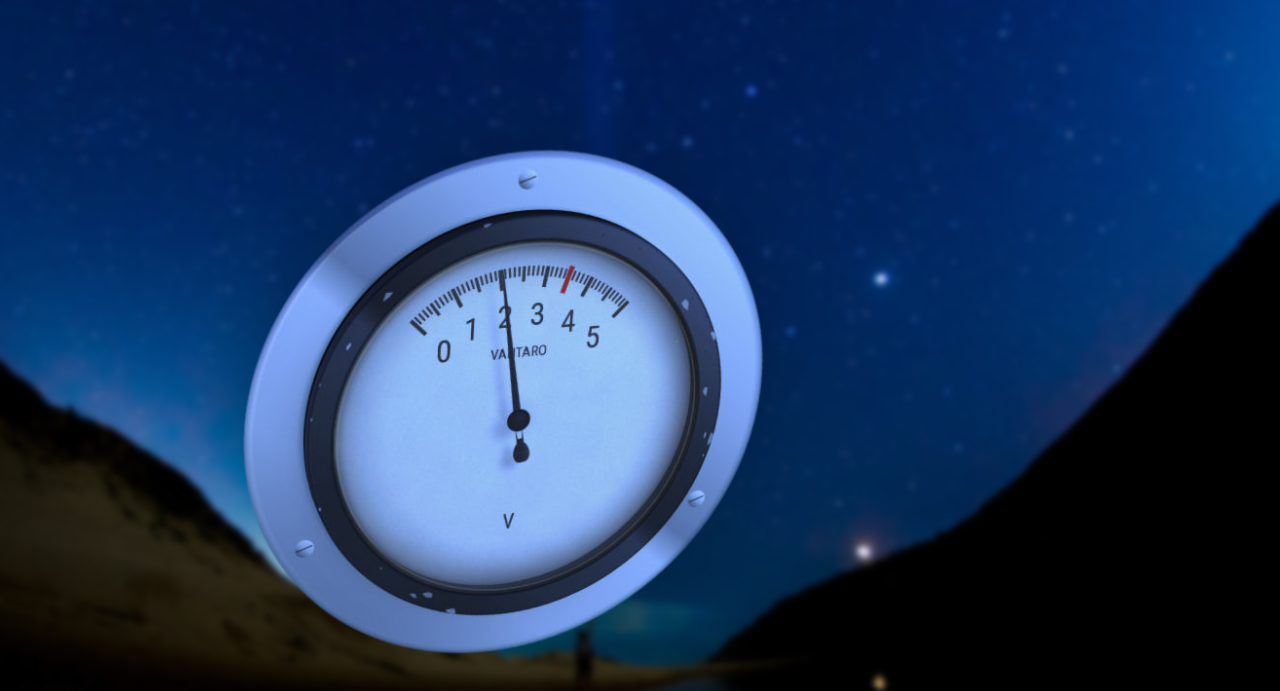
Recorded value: 2; V
